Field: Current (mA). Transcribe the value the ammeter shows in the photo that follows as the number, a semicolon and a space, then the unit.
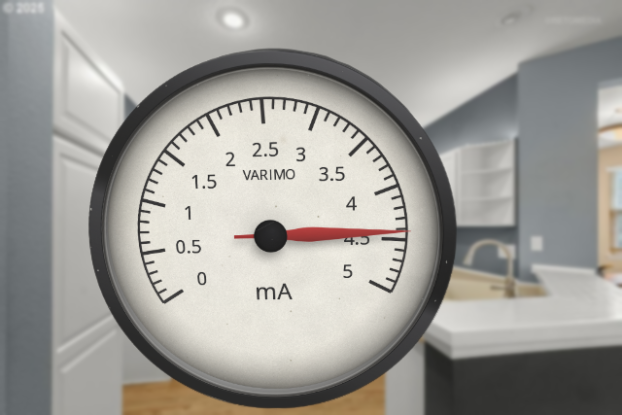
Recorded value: 4.4; mA
